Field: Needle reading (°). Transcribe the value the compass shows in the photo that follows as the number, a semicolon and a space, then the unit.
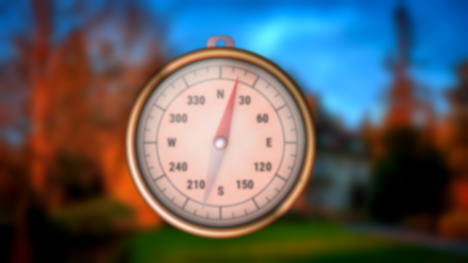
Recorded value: 15; °
